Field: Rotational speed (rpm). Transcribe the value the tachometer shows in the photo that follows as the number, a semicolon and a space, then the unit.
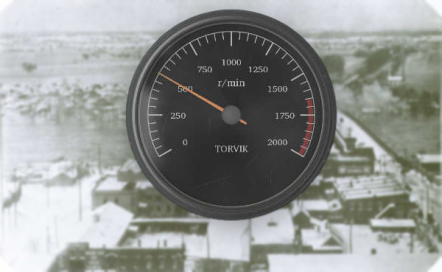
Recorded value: 500; rpm
